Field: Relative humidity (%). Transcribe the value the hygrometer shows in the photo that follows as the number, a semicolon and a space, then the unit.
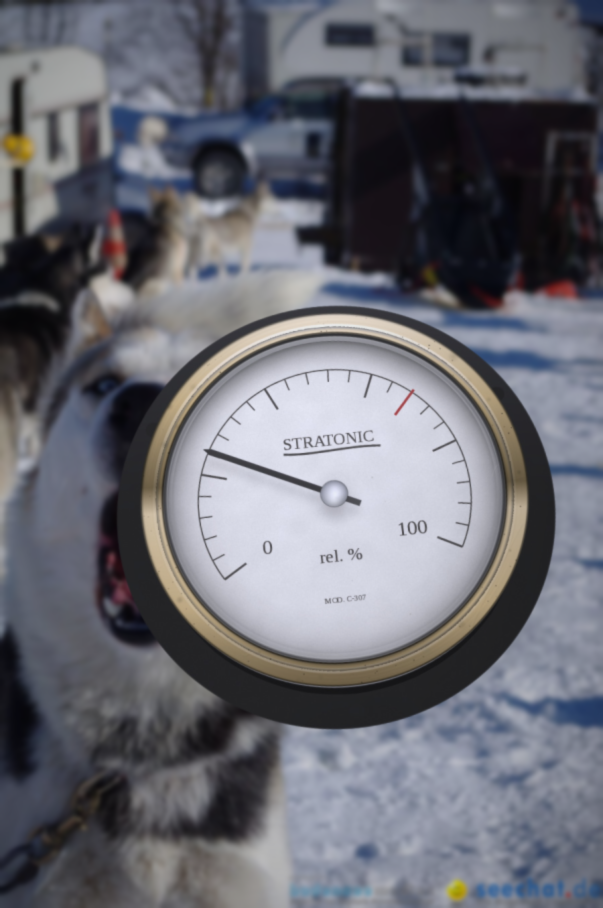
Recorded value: 24; %
